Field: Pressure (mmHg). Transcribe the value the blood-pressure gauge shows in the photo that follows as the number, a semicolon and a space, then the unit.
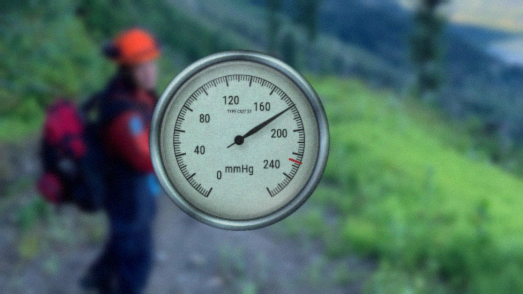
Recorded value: 180; mmHg
